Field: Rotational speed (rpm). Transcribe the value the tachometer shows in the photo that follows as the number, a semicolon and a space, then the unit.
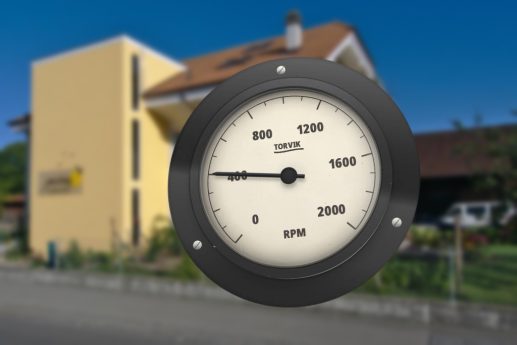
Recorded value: 400; rpm
